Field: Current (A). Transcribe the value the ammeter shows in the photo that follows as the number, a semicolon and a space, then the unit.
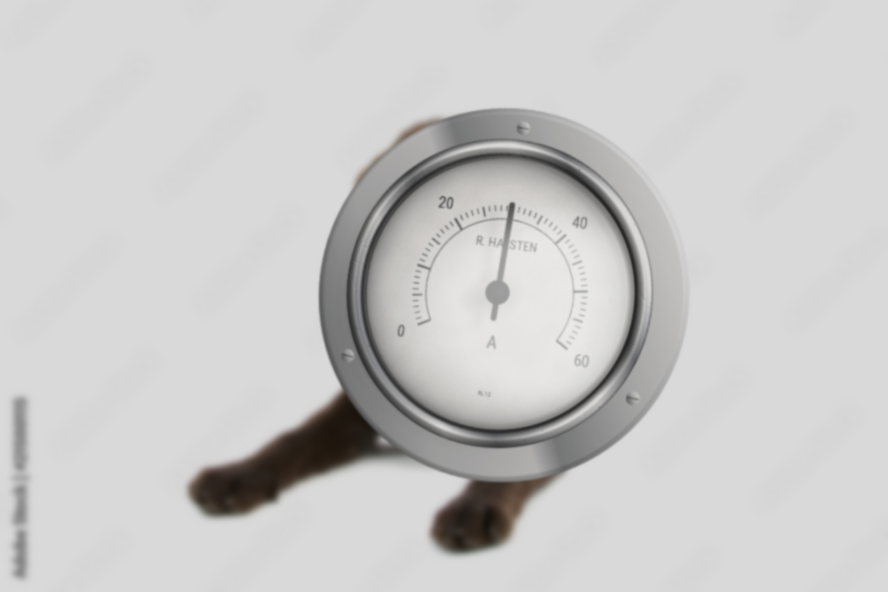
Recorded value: 30; A
